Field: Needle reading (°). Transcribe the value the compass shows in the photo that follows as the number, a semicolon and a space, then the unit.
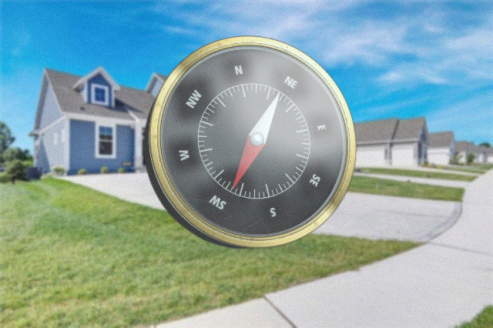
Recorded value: 220; °
